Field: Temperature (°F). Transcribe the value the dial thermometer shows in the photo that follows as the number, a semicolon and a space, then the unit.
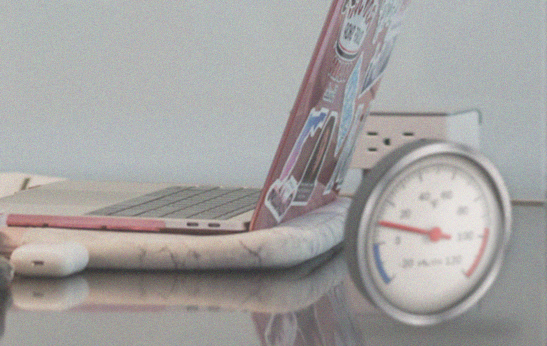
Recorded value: 10; °F
